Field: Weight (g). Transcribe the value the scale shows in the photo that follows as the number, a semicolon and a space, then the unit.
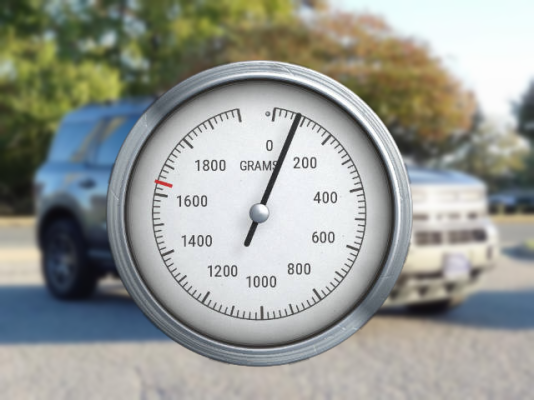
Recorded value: 80; g
